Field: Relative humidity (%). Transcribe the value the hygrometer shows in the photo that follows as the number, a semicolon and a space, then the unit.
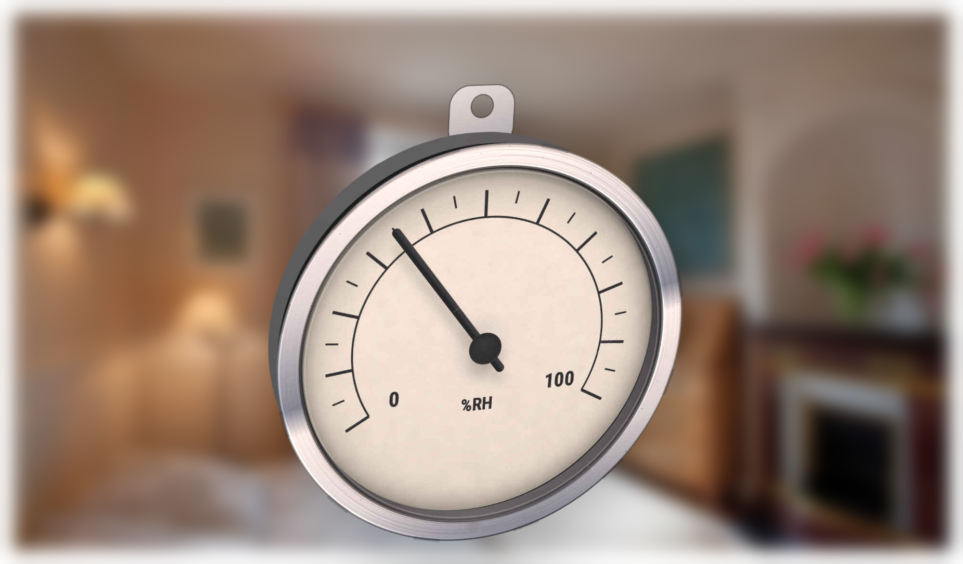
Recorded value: 35; %
